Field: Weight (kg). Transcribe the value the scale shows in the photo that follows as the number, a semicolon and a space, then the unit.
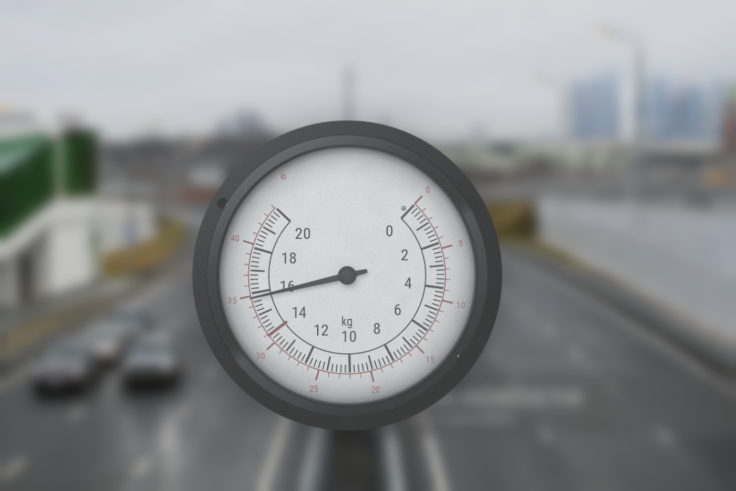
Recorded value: 15.8; kg
